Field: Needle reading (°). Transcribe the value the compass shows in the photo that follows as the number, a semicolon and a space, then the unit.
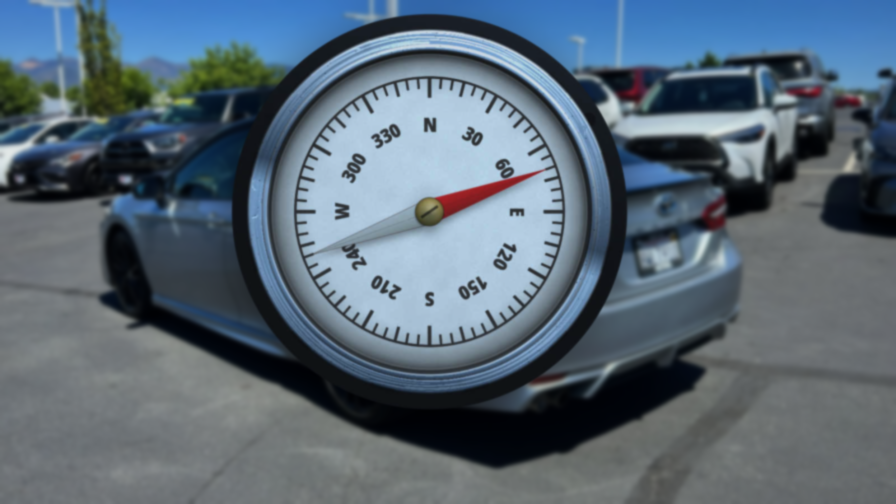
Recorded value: 70; °
